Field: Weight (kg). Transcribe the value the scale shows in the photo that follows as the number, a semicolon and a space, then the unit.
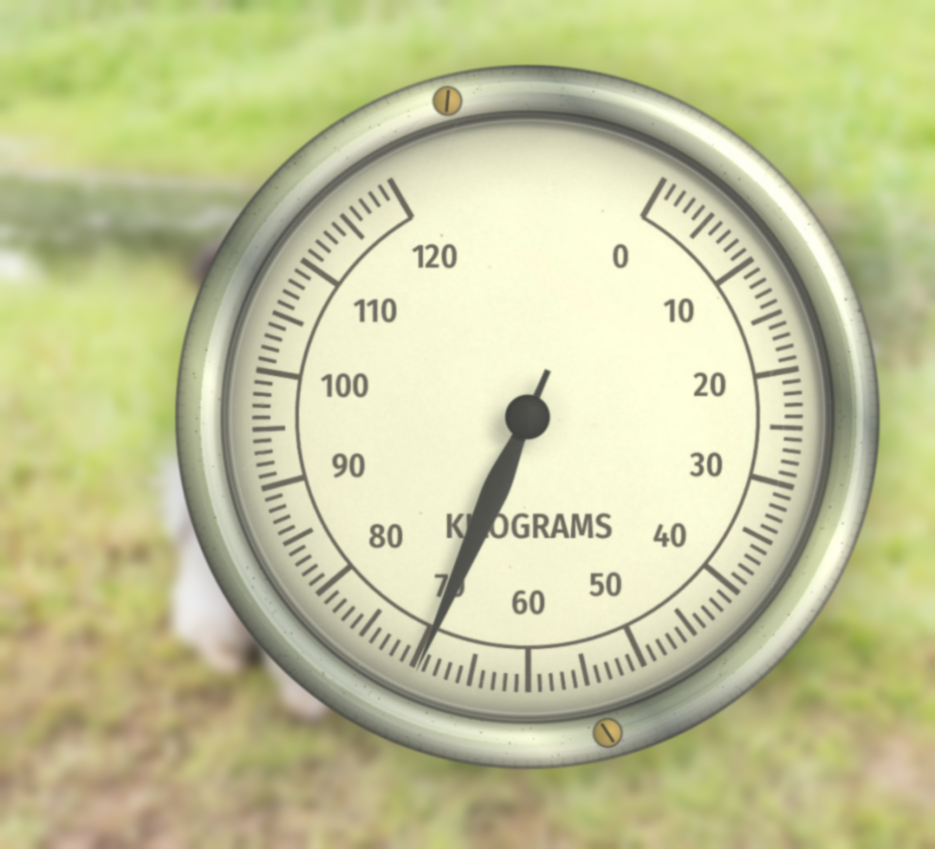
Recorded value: 69.5; kg
